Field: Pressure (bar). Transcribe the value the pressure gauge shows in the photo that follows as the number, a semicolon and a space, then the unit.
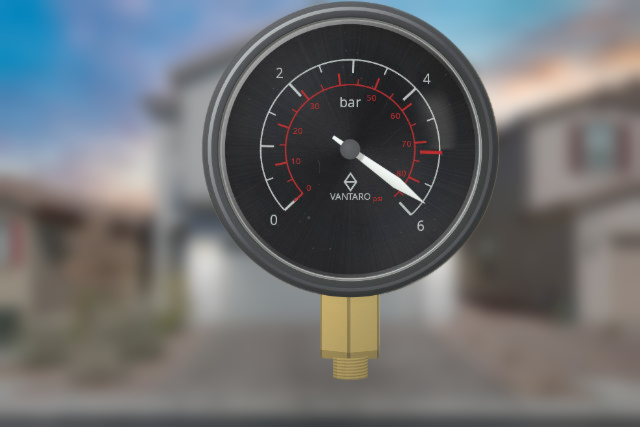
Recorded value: 5.75; bar
